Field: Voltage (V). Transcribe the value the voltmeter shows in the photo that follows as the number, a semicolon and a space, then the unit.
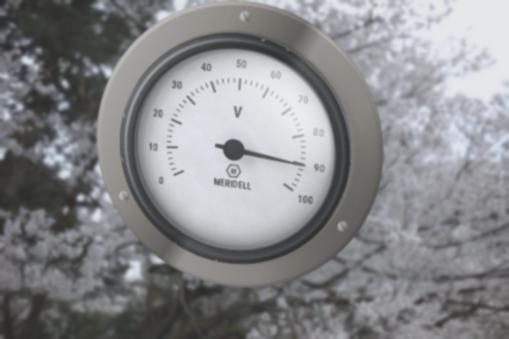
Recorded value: 90; V
